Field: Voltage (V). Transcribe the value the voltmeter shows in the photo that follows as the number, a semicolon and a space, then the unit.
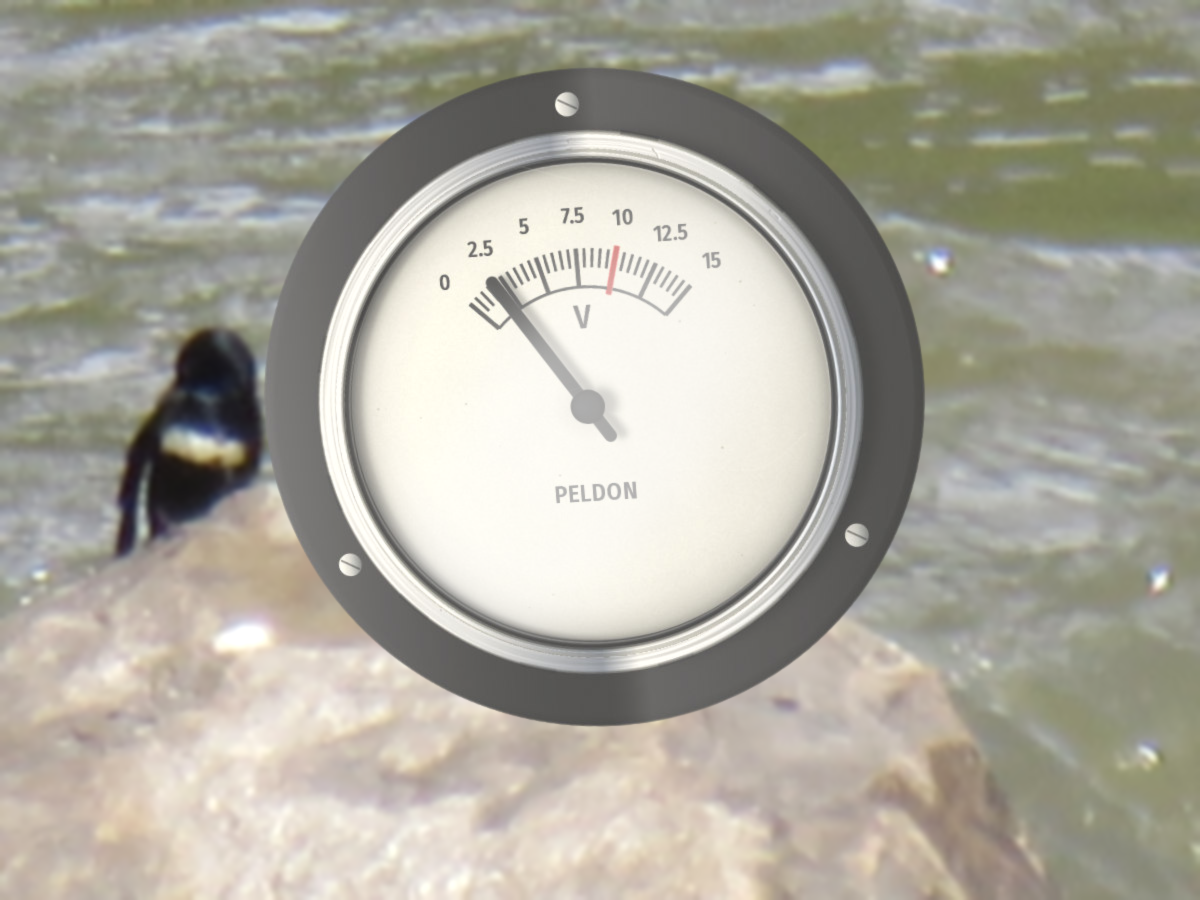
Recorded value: 2; V
